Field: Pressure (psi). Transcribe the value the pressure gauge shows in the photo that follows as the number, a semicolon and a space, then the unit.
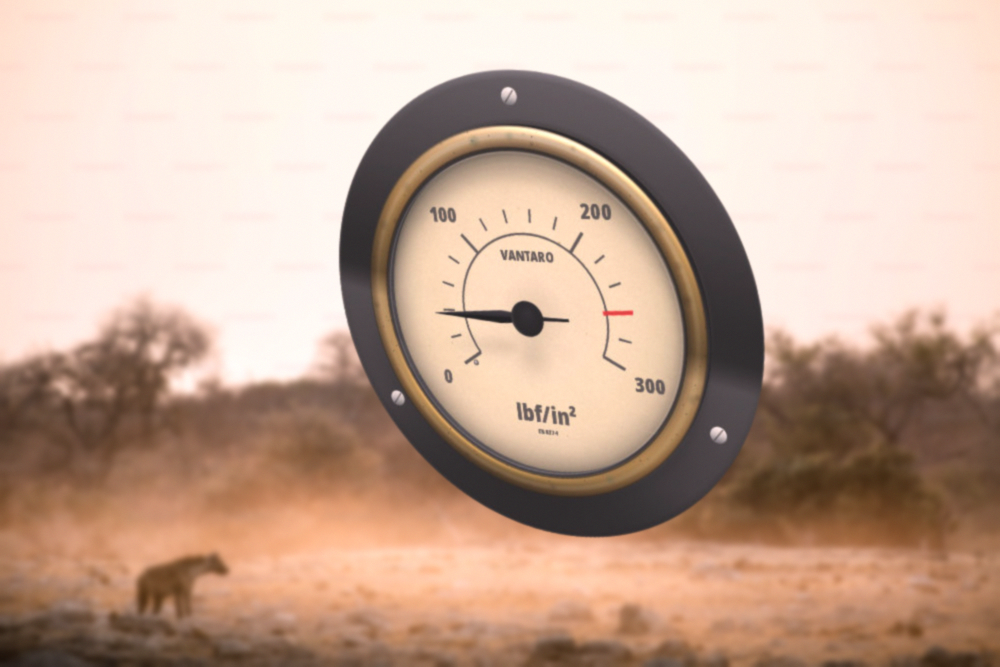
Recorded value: 40; psi
